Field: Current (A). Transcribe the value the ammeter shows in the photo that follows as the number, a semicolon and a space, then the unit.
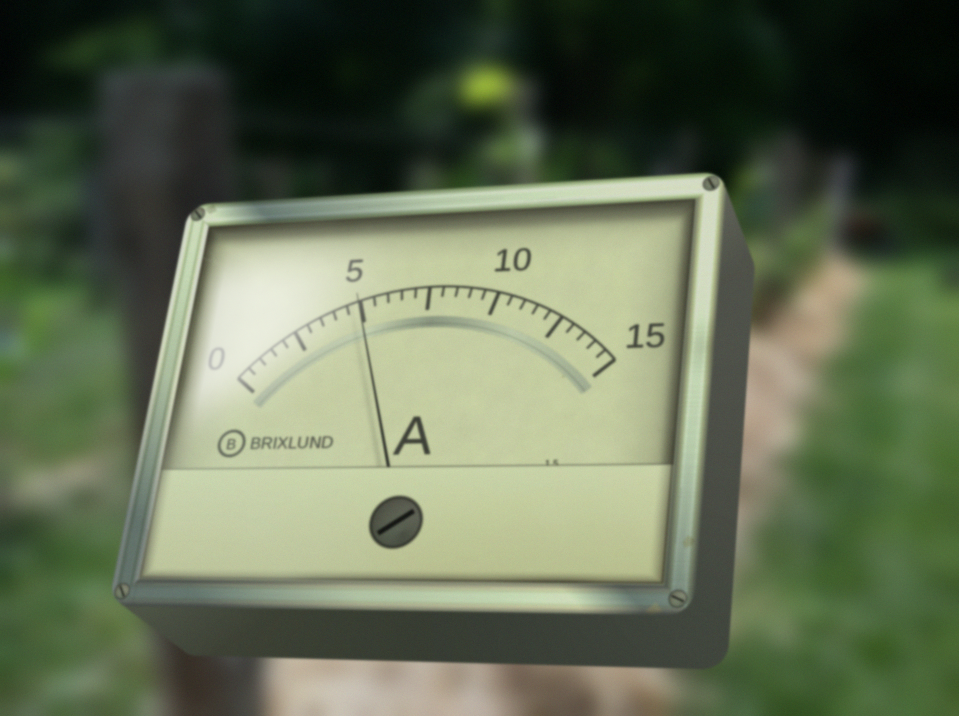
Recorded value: 5; A
